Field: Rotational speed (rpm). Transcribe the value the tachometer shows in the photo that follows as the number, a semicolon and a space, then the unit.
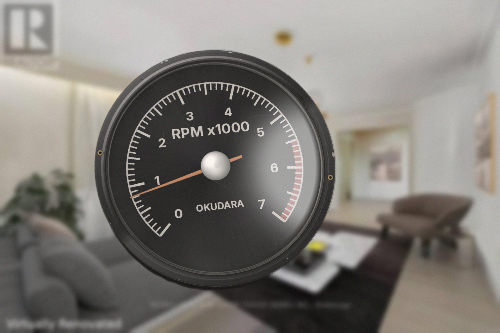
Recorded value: 800; rpm
